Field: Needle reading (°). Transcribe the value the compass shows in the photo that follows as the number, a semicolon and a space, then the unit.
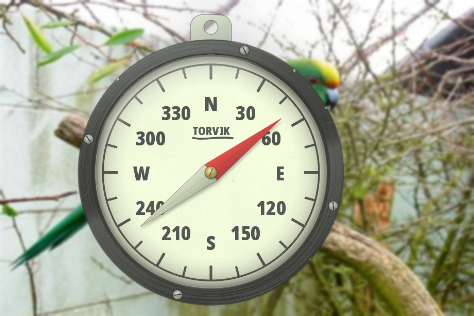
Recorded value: 52.5; °
